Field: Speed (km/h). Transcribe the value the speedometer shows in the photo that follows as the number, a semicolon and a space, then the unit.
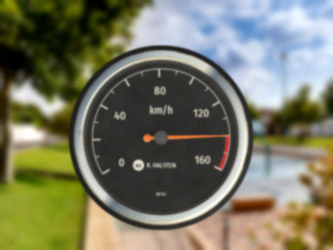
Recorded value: 140; km/h
